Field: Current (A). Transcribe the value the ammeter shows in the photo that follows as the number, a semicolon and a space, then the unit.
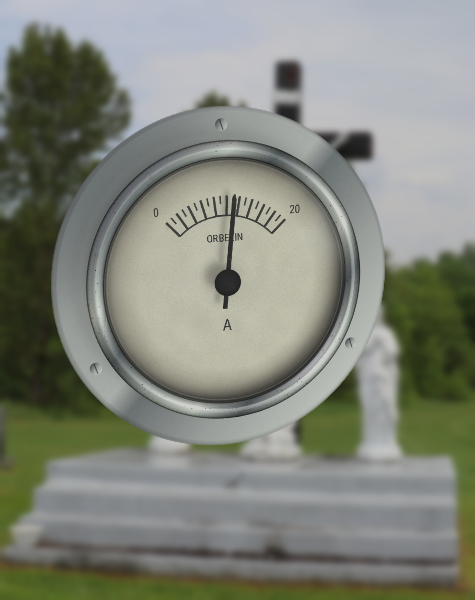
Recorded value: 11; A
